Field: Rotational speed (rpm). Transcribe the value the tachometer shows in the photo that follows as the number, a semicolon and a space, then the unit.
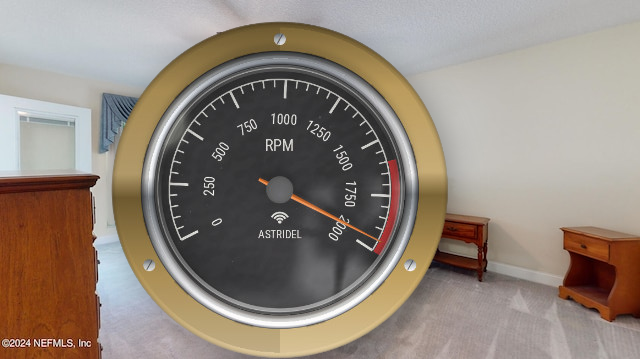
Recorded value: 1950; rpm
